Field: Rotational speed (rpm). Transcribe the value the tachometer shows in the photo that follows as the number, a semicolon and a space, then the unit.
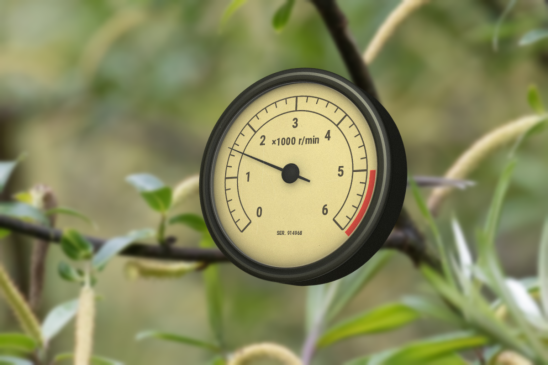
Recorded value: 1500; rpm
